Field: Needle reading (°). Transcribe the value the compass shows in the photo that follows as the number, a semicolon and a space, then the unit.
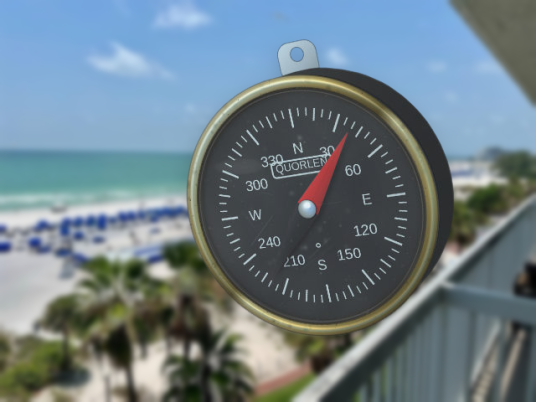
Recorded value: 40; °
